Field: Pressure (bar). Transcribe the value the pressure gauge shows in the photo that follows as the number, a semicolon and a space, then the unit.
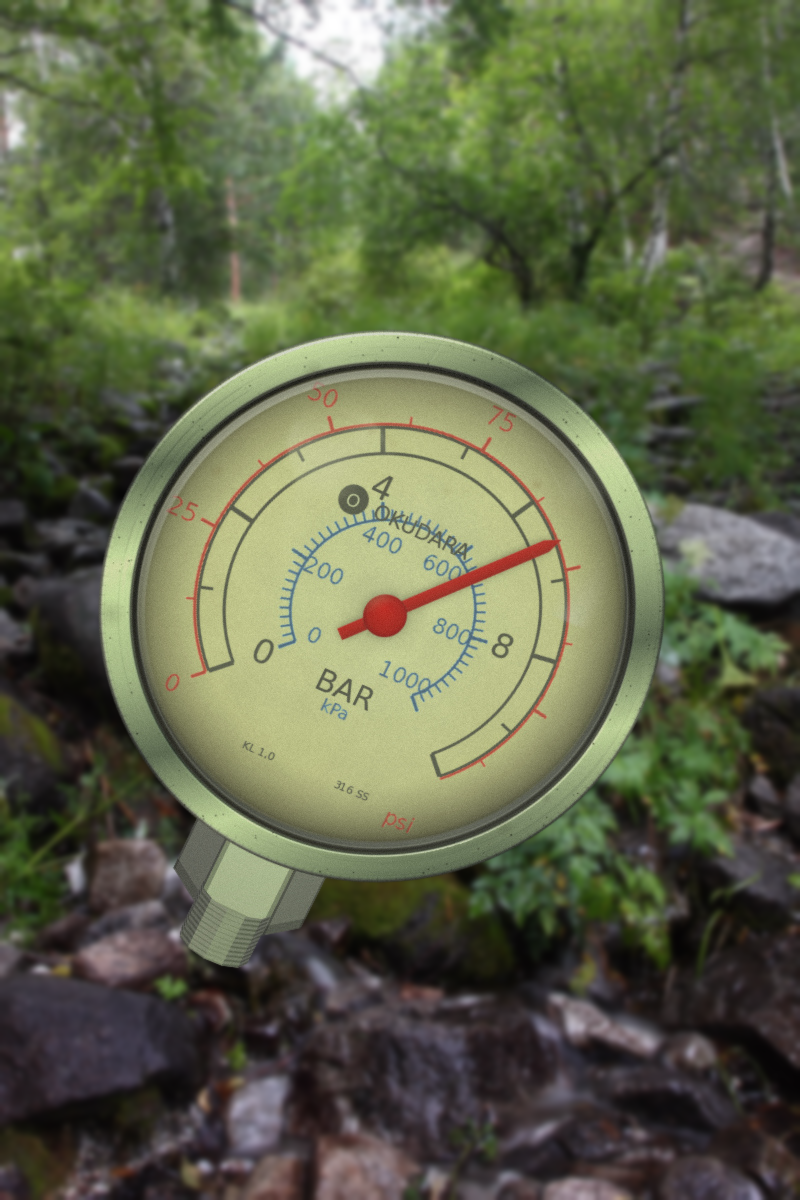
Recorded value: 6.5; bar
